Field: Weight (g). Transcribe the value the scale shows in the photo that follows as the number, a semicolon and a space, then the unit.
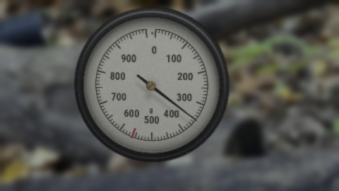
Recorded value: 350; g
